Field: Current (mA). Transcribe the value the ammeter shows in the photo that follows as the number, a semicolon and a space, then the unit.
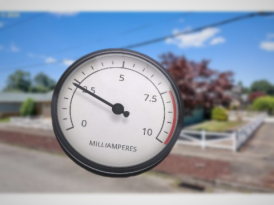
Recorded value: 2.25; mA
